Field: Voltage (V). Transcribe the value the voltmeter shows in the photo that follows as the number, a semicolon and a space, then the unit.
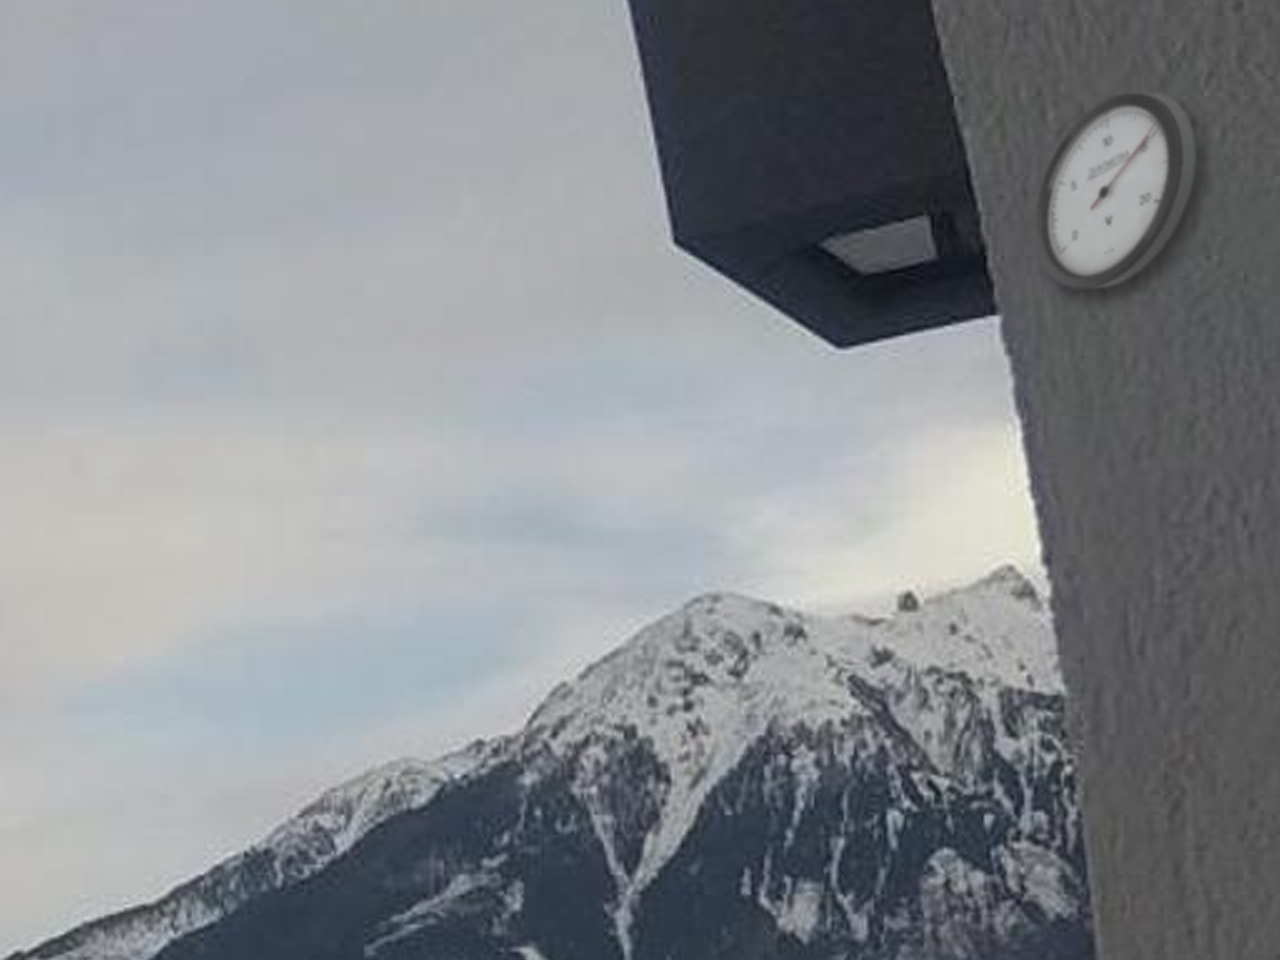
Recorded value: 15; V
